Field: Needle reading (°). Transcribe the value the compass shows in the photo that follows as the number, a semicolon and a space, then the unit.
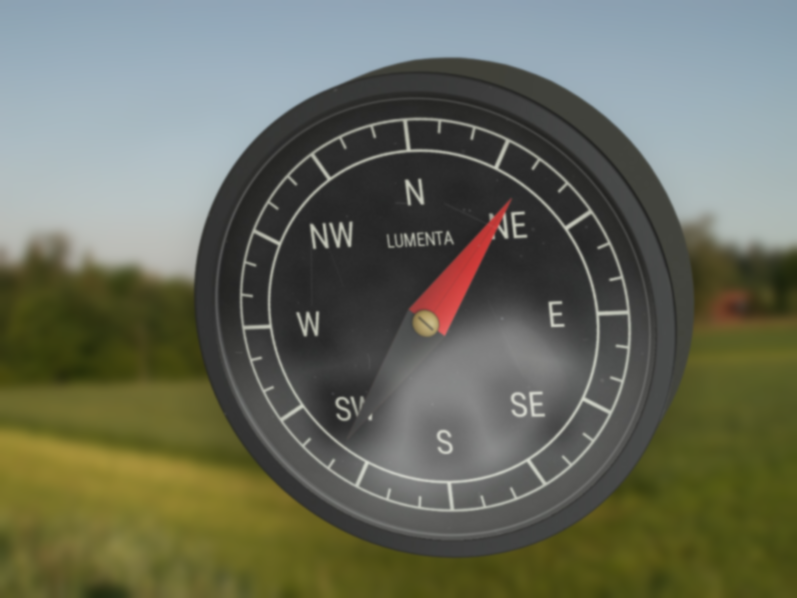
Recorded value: 40; °
